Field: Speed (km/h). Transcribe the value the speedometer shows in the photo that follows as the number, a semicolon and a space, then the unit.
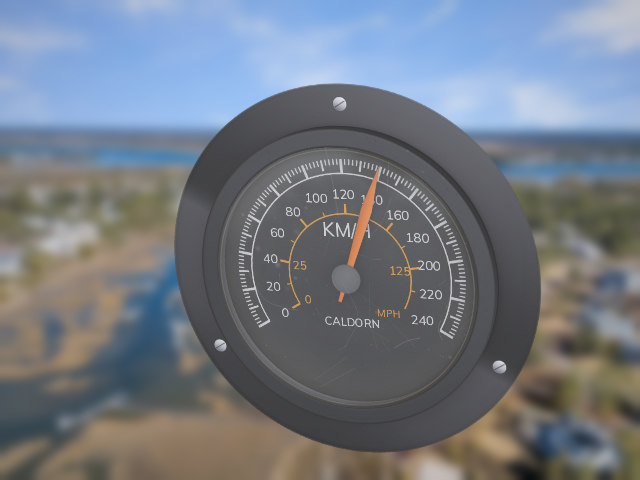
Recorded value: 140; km/h
